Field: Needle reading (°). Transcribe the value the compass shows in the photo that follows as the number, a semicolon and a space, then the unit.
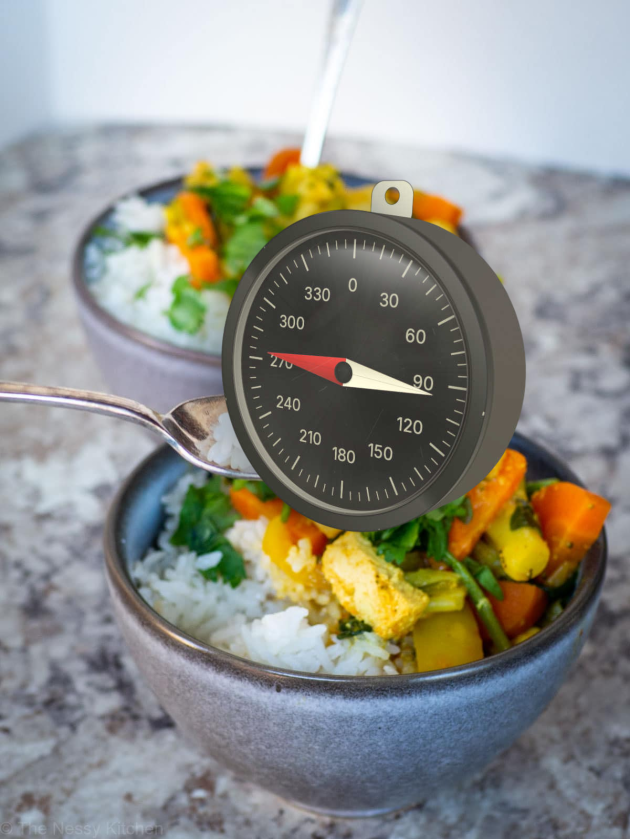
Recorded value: 275; °
